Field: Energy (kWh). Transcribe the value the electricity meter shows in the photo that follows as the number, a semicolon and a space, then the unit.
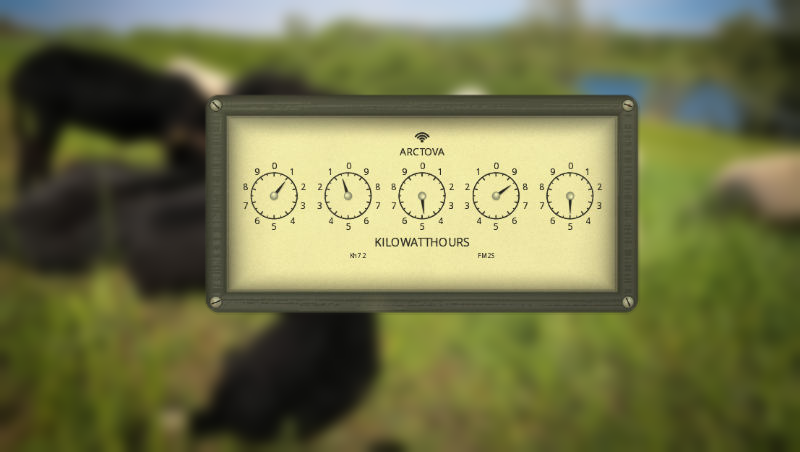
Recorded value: 10485; kWh
